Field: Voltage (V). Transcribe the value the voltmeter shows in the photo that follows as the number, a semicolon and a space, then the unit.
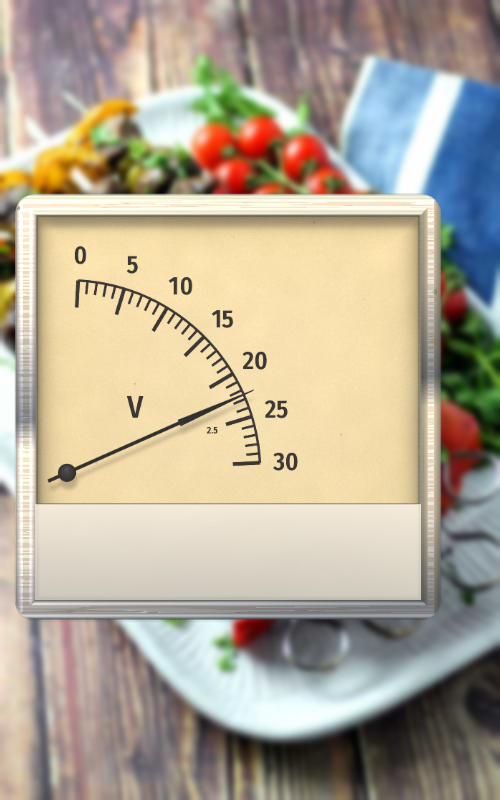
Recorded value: 22.5; V
